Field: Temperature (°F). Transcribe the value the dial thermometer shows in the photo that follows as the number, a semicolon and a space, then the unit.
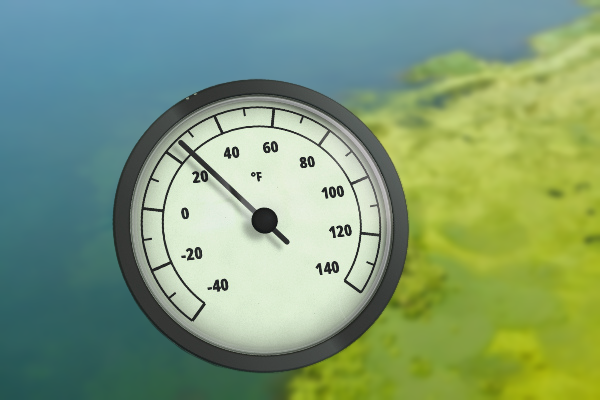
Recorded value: 25; °F
